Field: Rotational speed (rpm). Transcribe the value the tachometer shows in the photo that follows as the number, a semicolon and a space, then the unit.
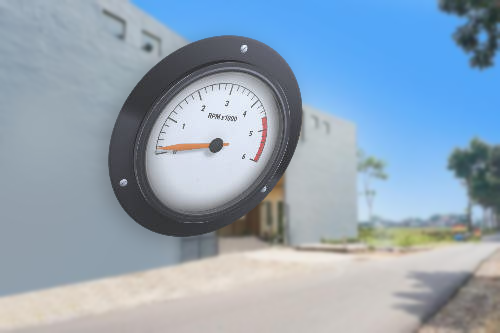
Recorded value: 200; rpm
